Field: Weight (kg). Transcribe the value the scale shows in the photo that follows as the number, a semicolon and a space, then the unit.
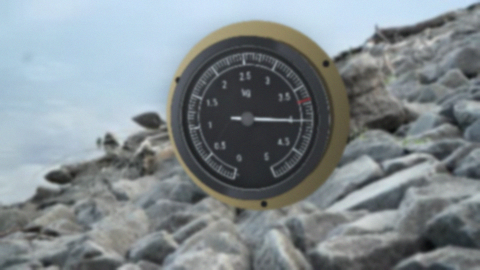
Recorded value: 4; kg
